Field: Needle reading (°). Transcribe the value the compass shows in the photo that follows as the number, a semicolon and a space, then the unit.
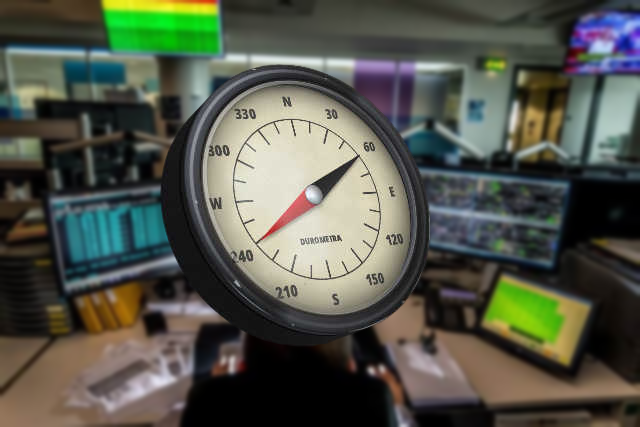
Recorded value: 240; °
